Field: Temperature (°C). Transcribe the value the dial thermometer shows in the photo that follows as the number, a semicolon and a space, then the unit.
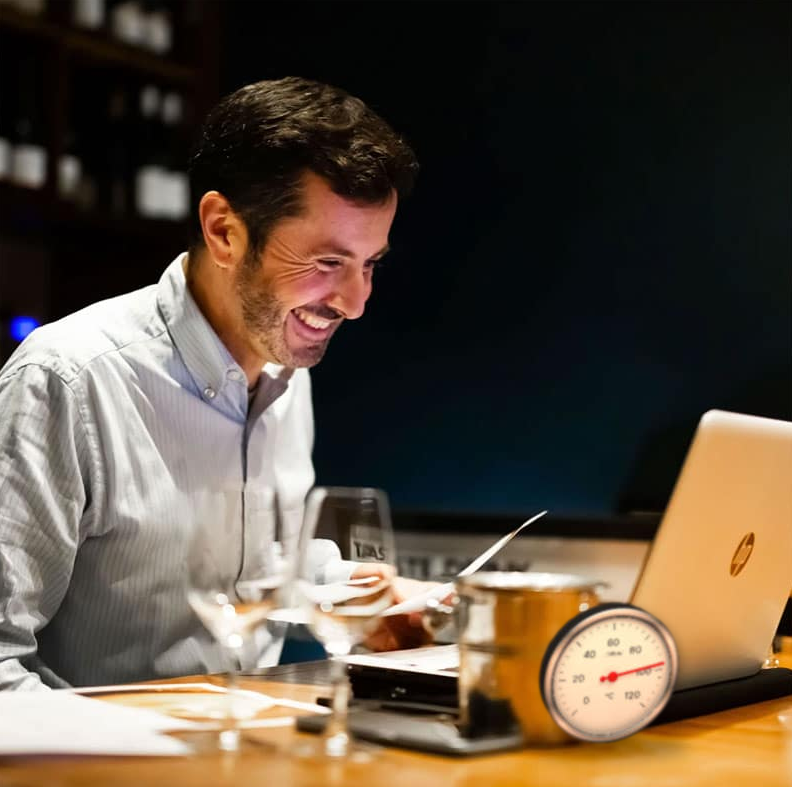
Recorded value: 96; °C
